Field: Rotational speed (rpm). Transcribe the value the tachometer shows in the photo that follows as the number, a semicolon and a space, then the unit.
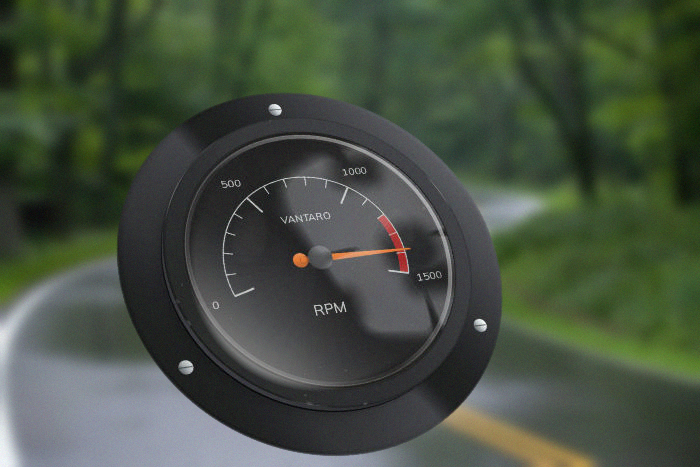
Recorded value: 1400; rpm
